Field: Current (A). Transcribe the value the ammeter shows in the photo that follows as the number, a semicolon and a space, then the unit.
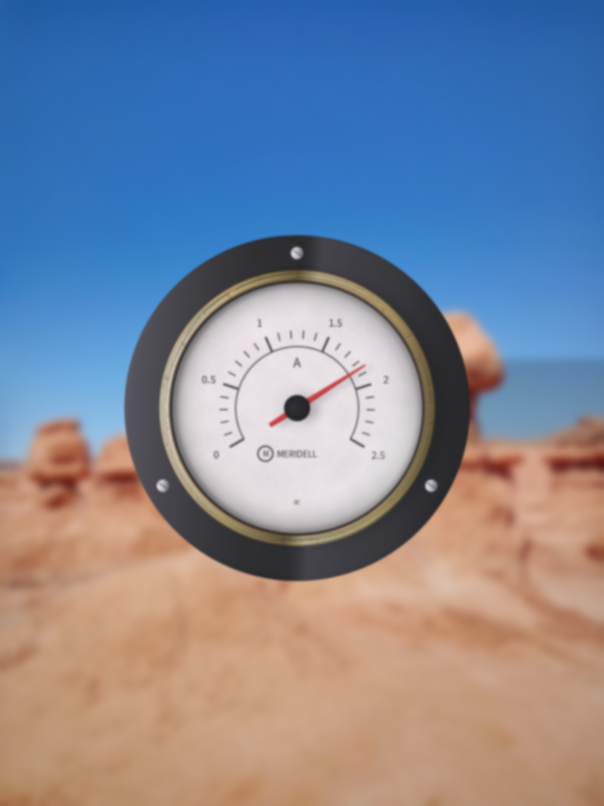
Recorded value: 1.85; A
